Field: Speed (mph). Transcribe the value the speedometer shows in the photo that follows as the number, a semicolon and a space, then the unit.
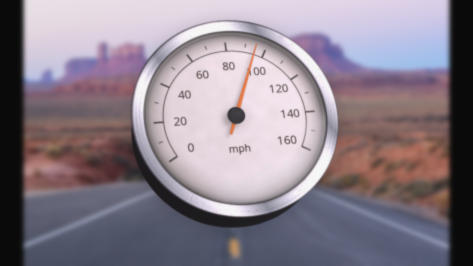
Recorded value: 95; mph
